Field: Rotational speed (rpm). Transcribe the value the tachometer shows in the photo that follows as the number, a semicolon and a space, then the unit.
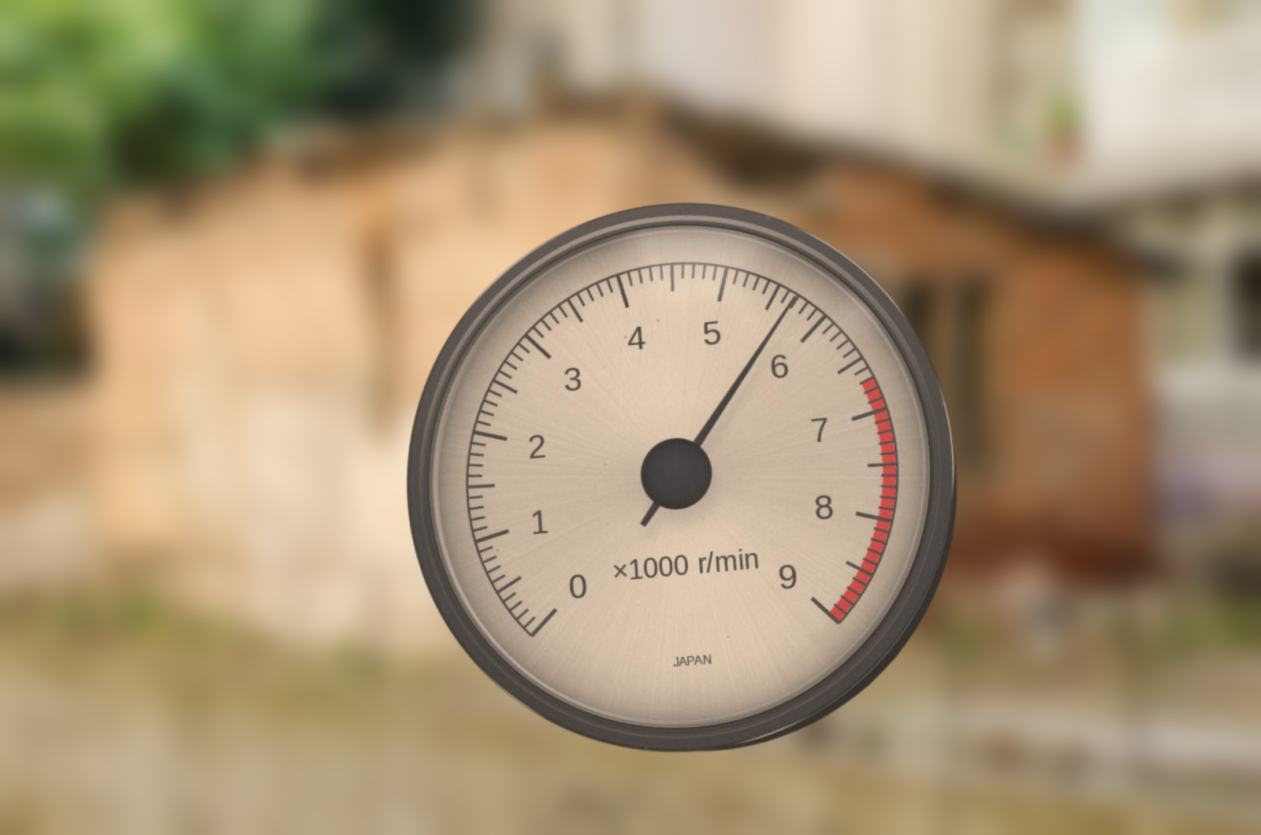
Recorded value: 5700; rpm
